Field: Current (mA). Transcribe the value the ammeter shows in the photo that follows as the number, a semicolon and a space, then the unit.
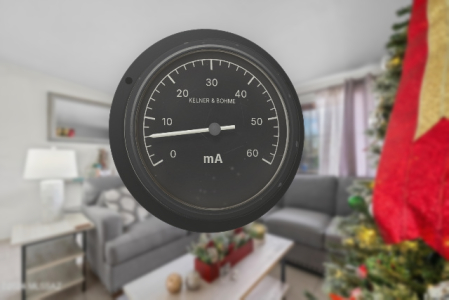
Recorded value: 6; mA
